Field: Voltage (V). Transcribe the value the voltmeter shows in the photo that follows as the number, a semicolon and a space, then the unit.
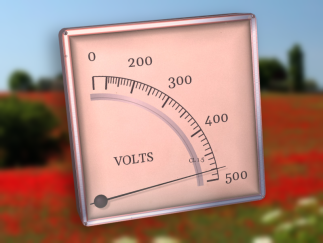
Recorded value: 480; V
